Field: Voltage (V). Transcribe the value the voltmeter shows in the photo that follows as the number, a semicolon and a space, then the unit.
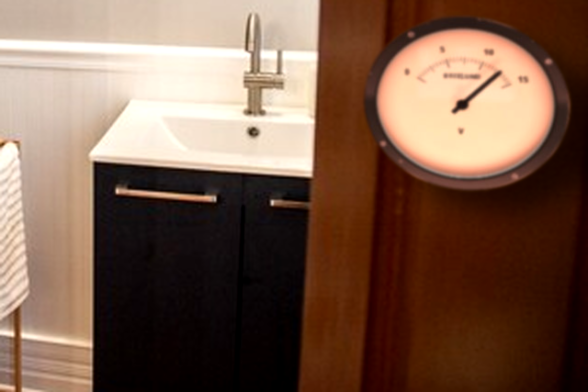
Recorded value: 12.5; V
